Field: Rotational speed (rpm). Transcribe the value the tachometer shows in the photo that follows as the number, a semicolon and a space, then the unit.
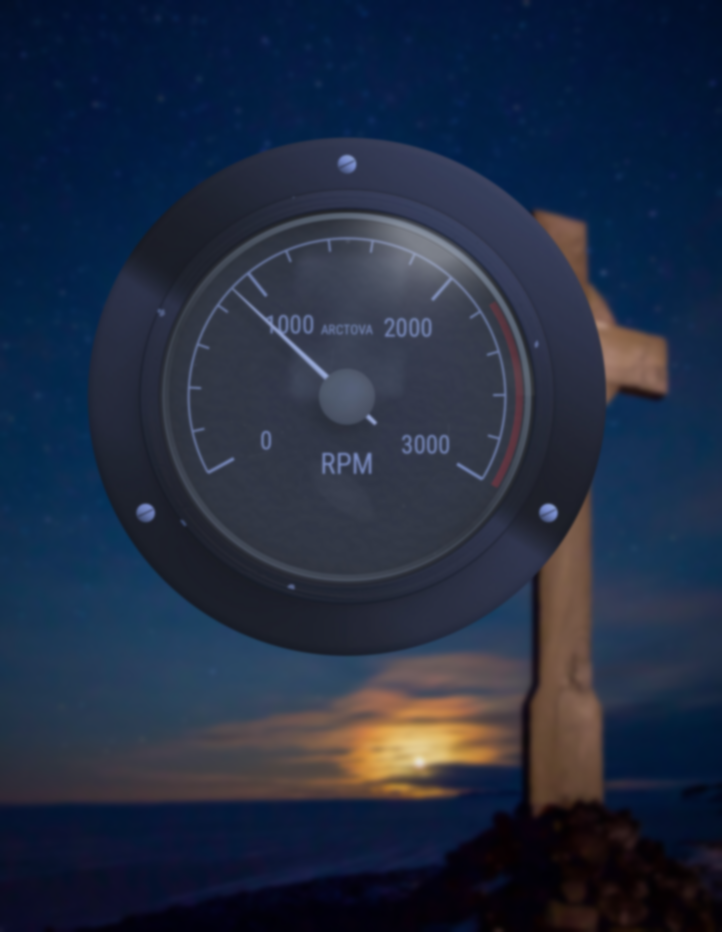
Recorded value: 900; rpm
